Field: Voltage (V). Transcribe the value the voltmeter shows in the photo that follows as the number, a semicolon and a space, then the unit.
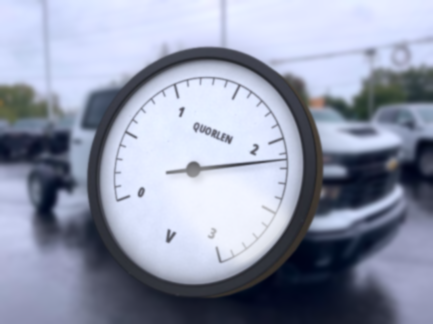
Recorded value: 2.15; V
